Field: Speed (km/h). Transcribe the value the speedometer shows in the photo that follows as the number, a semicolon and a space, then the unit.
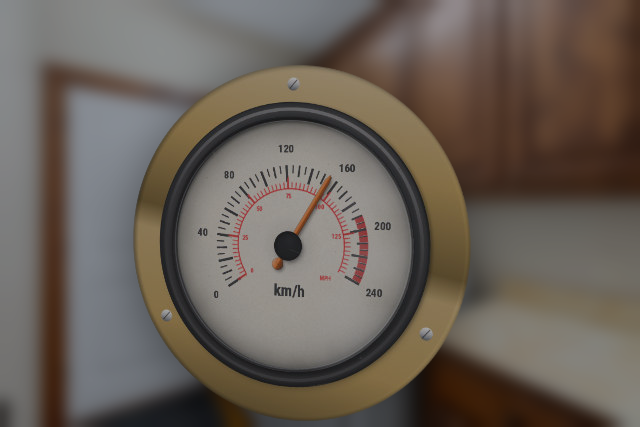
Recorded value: 155; km/h
